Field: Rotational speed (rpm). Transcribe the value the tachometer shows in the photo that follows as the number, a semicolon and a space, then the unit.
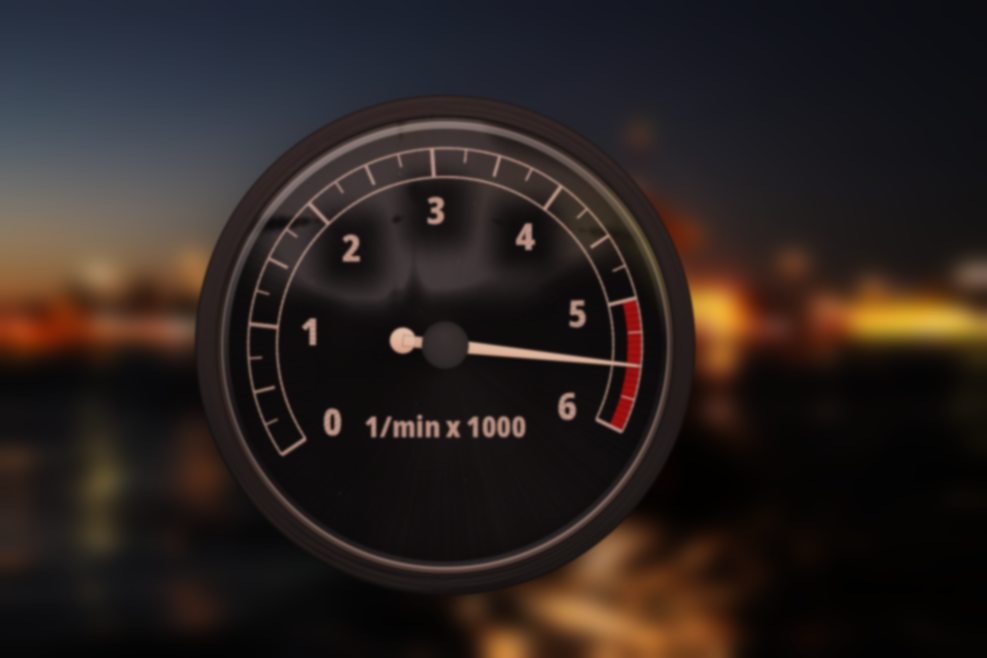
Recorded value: 5500; rpm
